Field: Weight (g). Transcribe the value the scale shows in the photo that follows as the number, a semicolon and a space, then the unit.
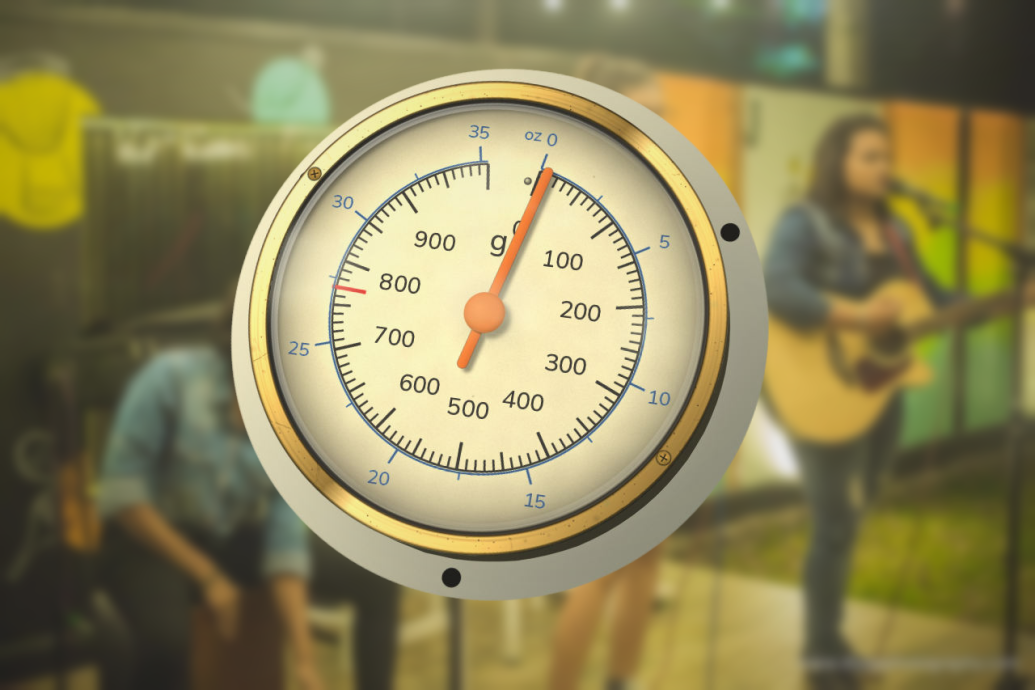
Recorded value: 10; g
